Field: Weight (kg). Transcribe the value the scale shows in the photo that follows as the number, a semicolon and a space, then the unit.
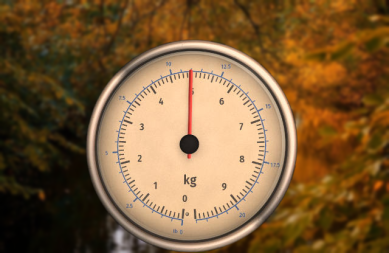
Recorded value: 5; kg
